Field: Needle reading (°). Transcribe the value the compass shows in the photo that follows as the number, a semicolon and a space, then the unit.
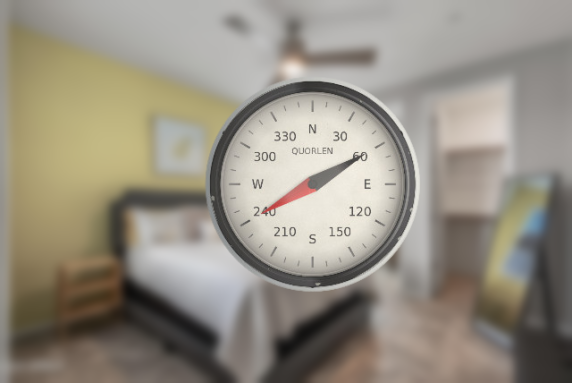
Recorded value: 240; °
